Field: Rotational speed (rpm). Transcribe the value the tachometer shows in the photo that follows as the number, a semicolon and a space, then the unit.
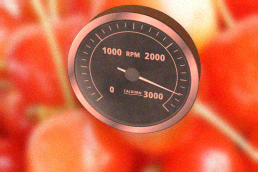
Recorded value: 2700; rpm
